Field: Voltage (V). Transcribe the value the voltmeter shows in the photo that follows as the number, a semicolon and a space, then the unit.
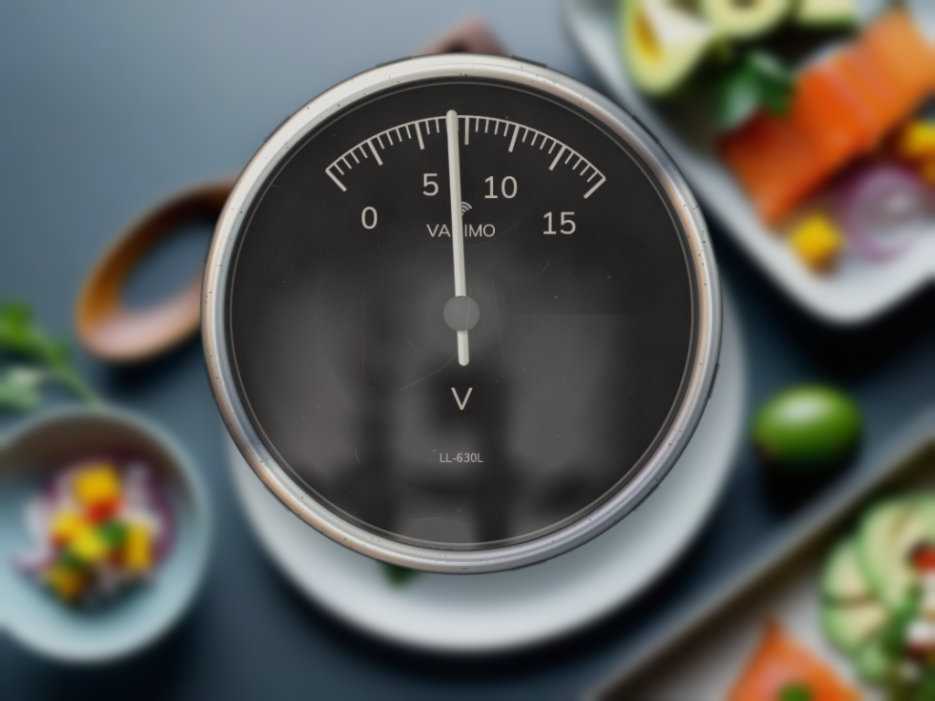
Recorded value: 6.75; V
